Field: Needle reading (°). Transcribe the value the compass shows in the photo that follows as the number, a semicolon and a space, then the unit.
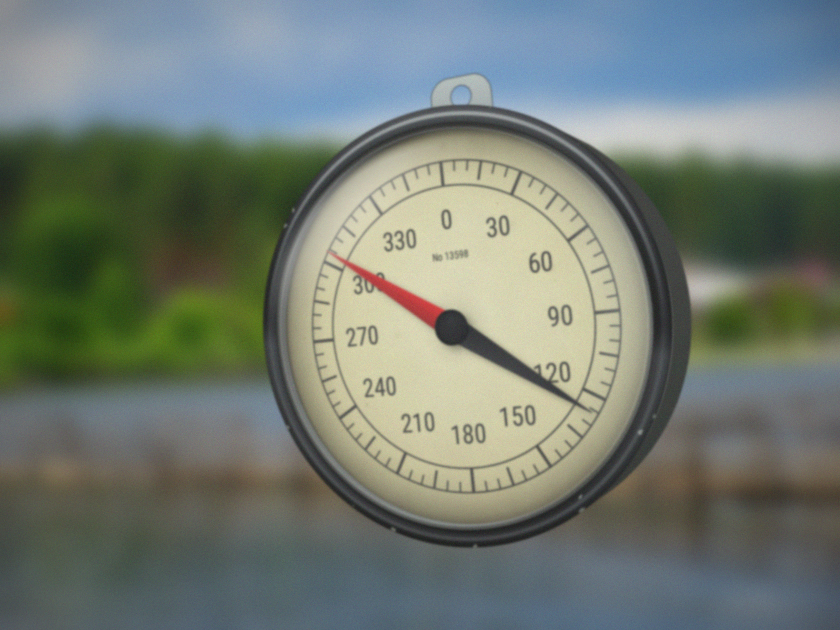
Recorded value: 305; °
